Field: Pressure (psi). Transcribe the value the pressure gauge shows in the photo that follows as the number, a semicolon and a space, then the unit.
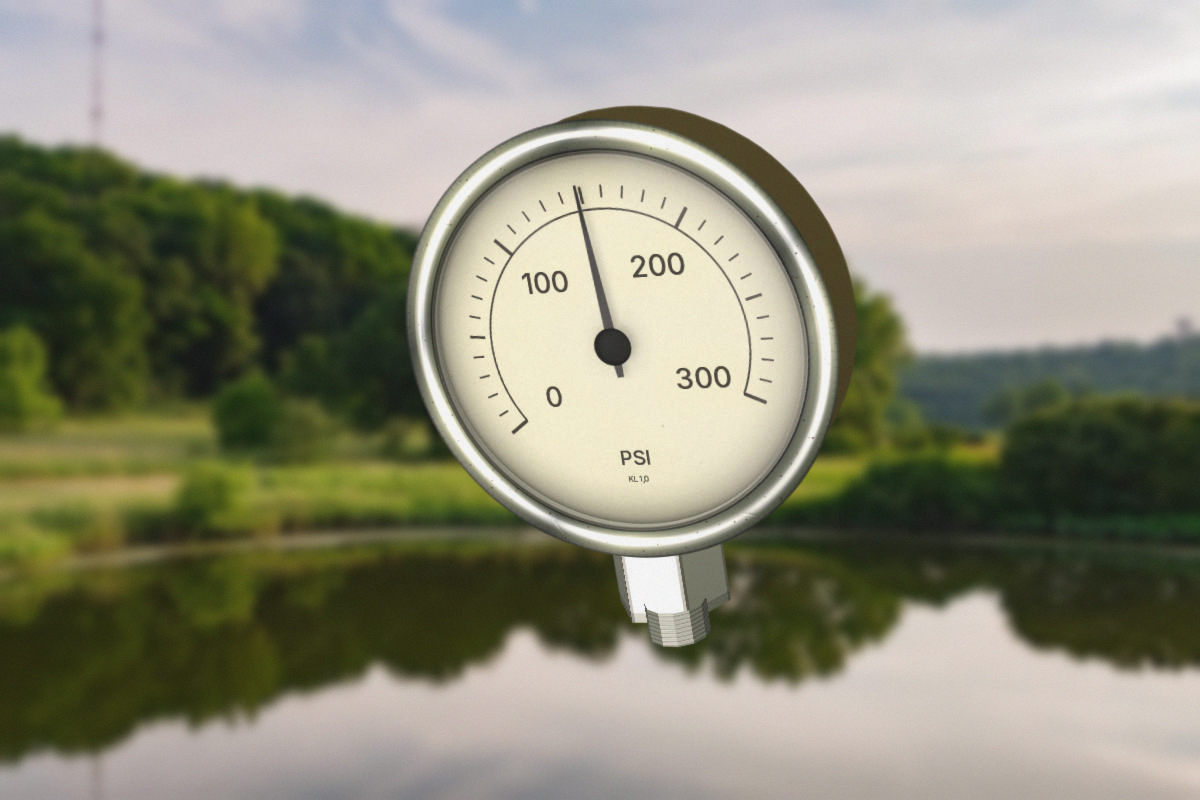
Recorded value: 150; psi
